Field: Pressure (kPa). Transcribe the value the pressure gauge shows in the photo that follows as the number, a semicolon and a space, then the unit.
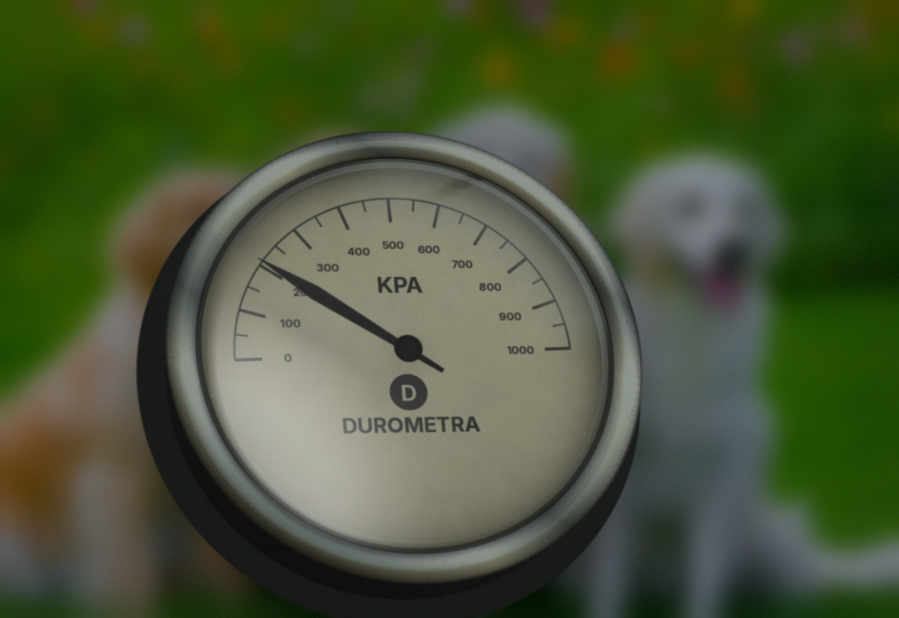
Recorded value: 200; kPa
